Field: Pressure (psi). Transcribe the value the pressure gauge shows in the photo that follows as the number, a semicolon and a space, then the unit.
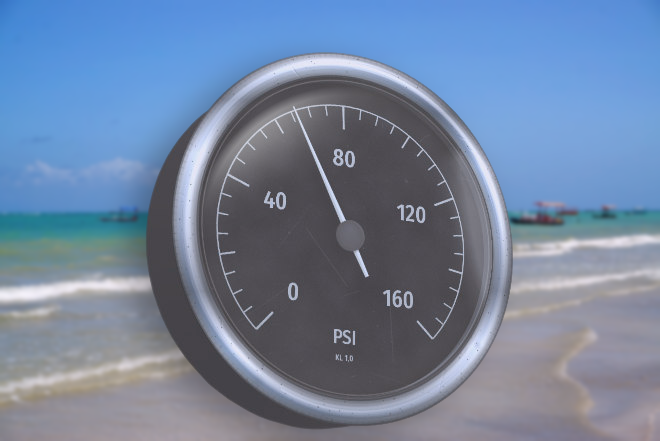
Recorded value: 65; psi
